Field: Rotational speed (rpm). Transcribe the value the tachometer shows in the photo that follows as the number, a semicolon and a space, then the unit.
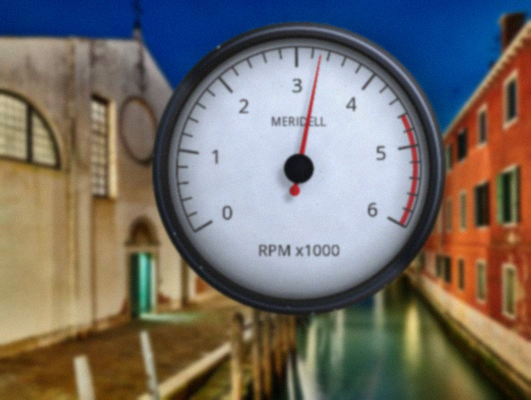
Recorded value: 3300; rpm
